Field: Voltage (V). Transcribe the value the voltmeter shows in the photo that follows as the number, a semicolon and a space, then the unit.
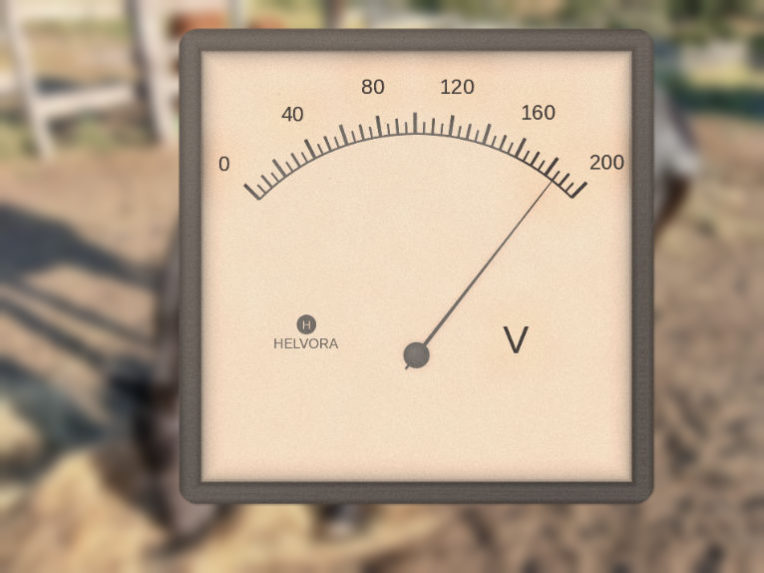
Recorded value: 185; V
